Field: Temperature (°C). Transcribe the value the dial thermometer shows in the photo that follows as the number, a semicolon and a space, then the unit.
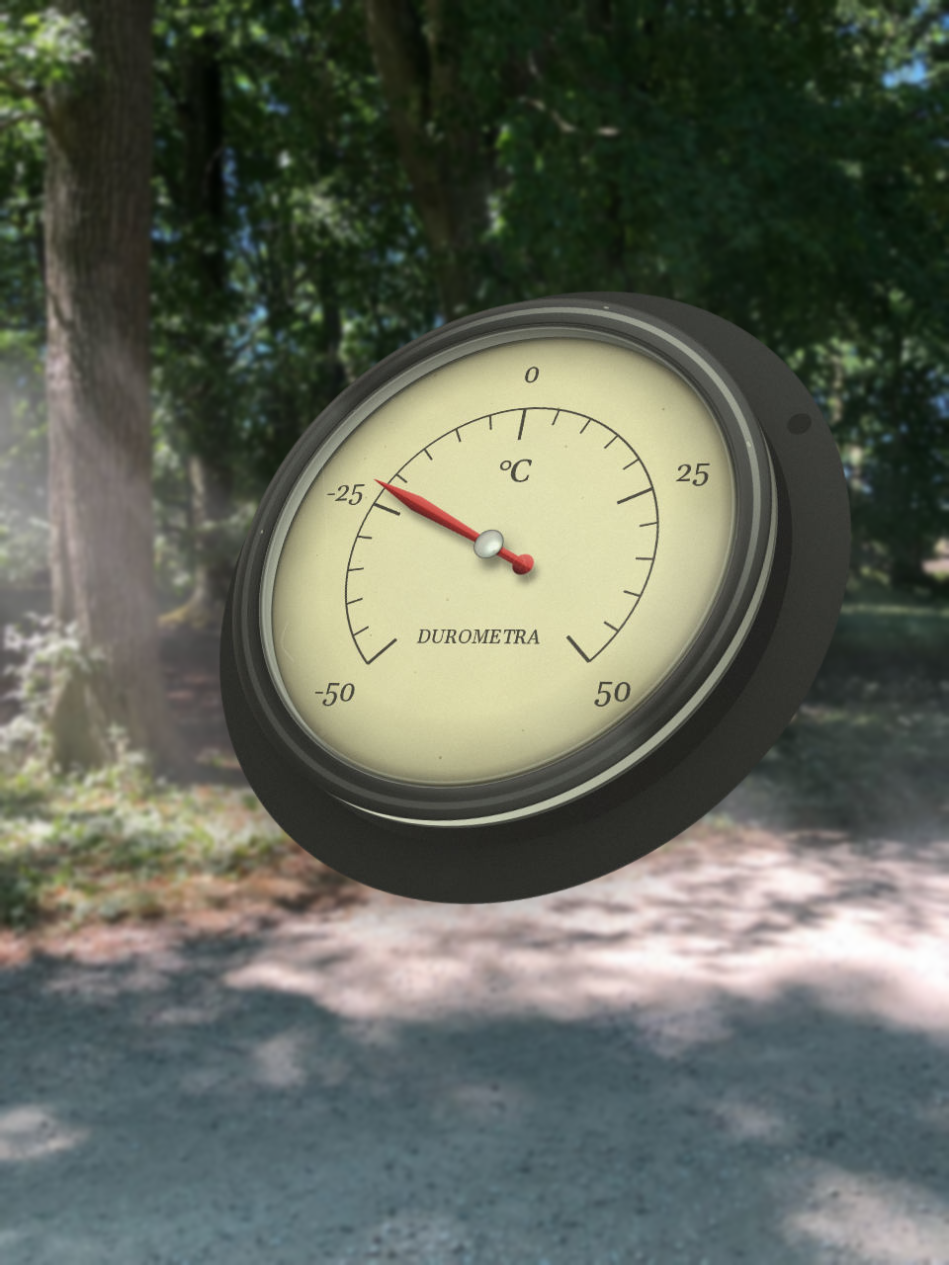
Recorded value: -22.5; °C
